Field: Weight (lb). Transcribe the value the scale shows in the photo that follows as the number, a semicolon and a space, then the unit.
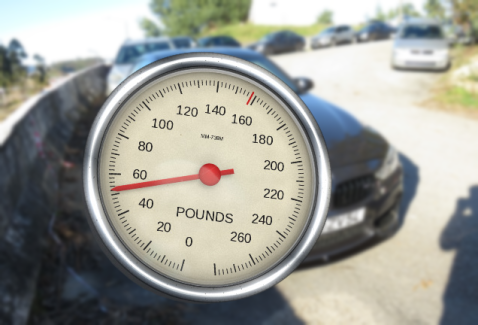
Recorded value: 52; lb
